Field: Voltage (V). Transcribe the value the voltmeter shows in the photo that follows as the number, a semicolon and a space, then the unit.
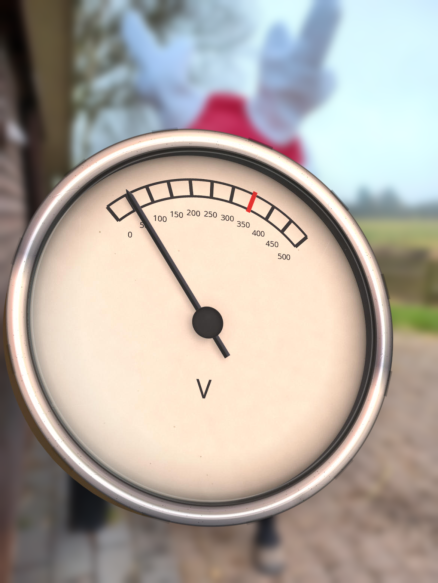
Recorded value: 50; V
